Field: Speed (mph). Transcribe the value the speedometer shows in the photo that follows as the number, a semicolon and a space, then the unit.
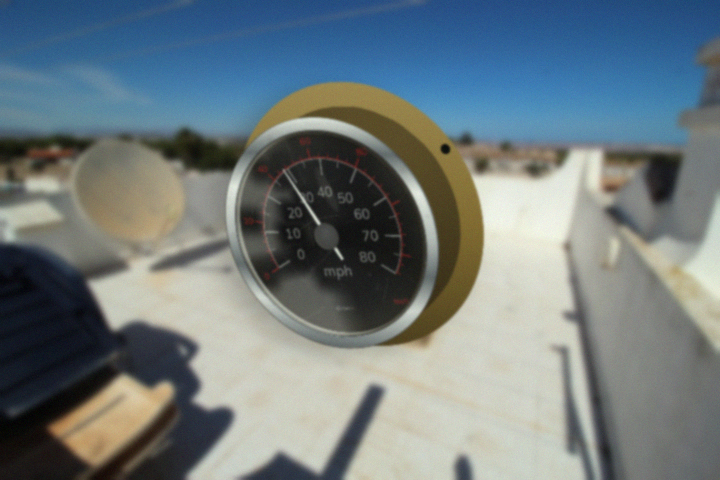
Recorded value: 30; mph
